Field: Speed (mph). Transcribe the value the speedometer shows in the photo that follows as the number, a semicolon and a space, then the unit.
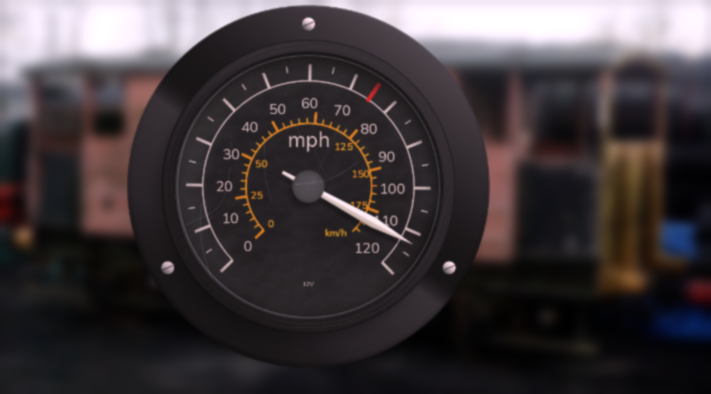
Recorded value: 112.5; mph
